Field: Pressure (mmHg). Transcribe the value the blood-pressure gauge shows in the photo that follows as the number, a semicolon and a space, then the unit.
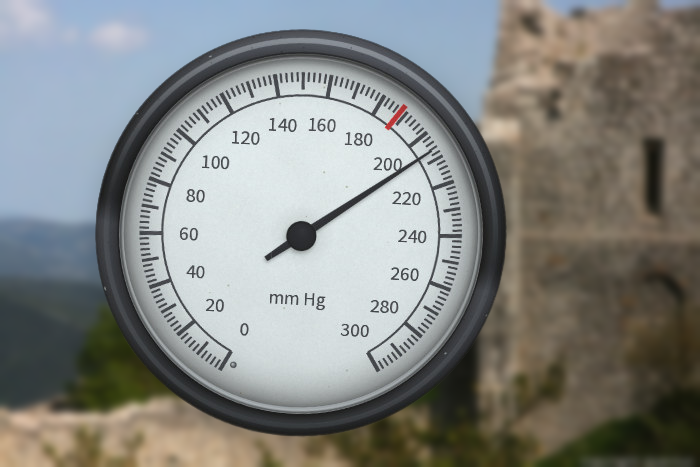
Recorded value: 206; mmHg
